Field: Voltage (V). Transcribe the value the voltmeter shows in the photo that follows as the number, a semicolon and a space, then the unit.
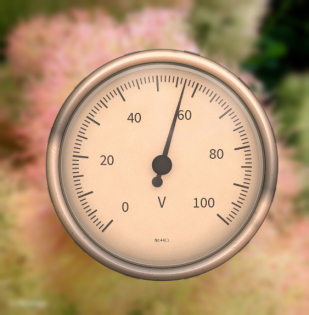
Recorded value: 57; V
